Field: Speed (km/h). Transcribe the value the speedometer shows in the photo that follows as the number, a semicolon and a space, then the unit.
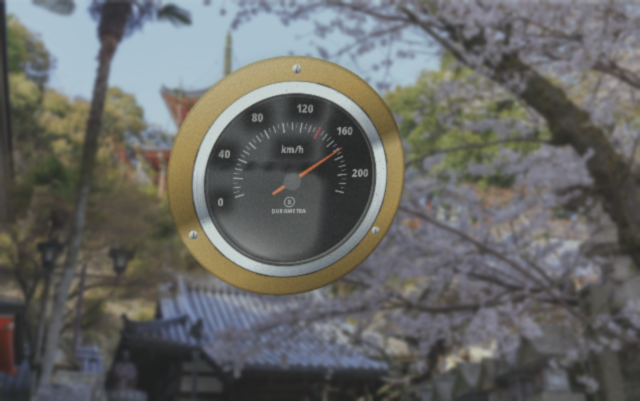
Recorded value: 170; km/h
